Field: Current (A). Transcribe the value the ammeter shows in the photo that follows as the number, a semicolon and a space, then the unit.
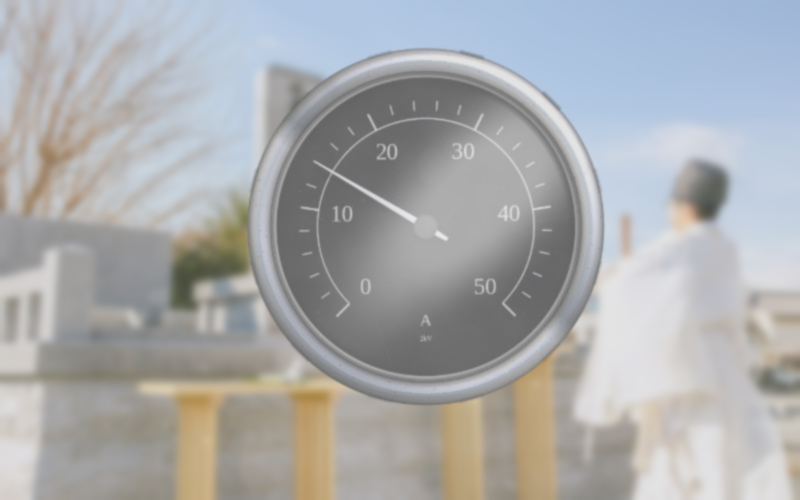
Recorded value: 14; A
